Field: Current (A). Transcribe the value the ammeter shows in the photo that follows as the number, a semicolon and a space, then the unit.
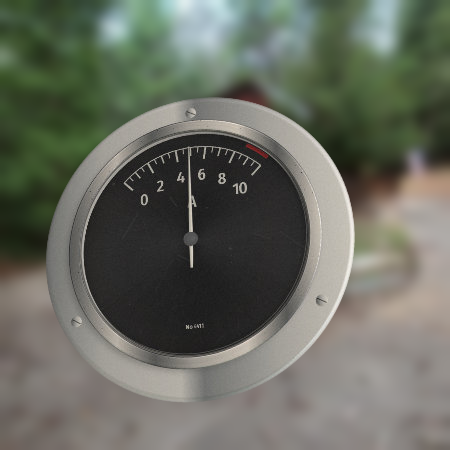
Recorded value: 5; A
